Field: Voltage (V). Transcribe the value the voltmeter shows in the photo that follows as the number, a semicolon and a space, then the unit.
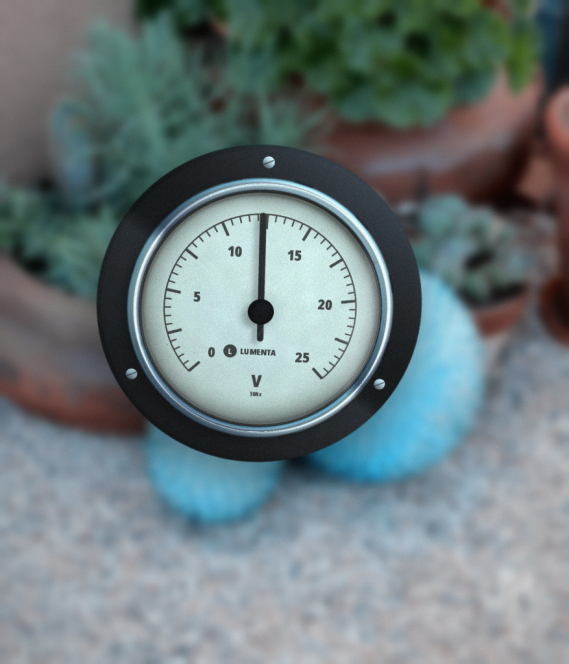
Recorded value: 12.25; V
